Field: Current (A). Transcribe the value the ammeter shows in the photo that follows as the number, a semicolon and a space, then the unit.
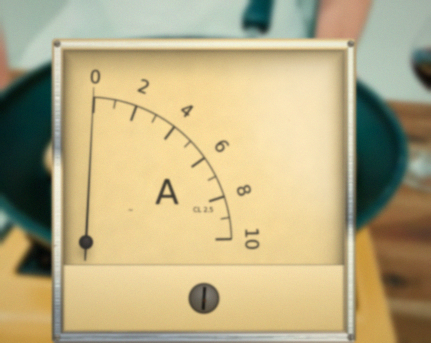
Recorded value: 0; A
